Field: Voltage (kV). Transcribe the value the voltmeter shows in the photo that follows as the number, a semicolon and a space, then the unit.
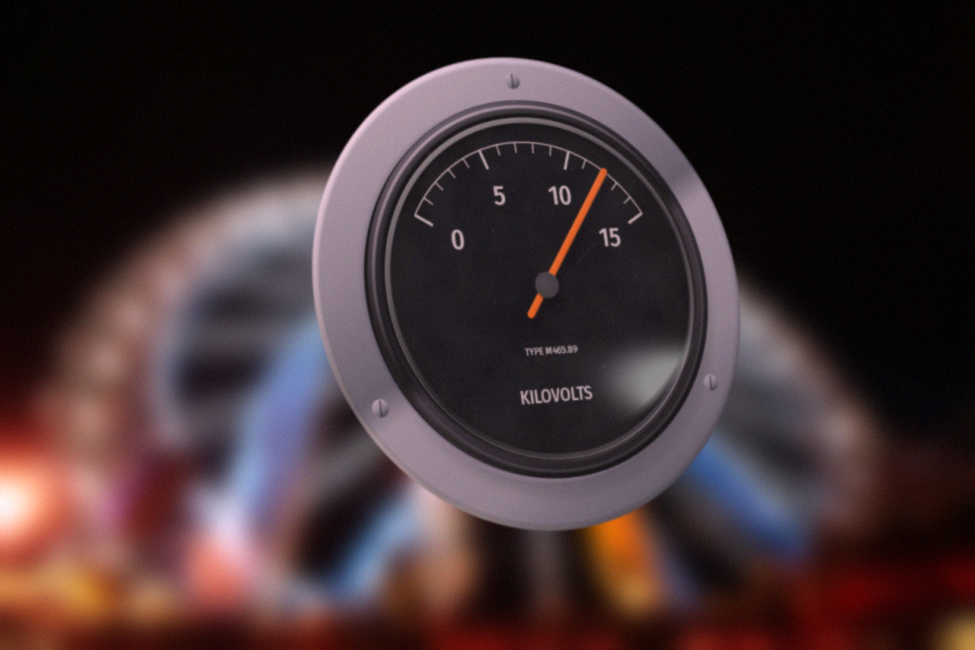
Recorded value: 12; kV
